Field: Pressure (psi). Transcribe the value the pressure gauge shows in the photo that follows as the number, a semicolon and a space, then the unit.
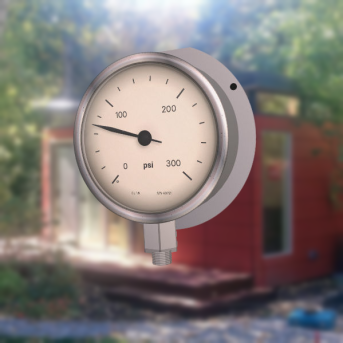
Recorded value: 70; psi
